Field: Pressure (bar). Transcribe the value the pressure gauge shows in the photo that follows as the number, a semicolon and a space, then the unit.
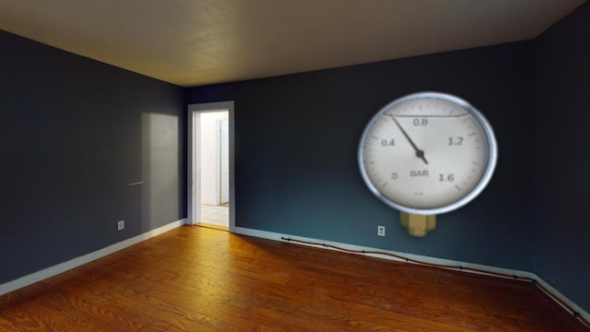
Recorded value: 0.6; bar
